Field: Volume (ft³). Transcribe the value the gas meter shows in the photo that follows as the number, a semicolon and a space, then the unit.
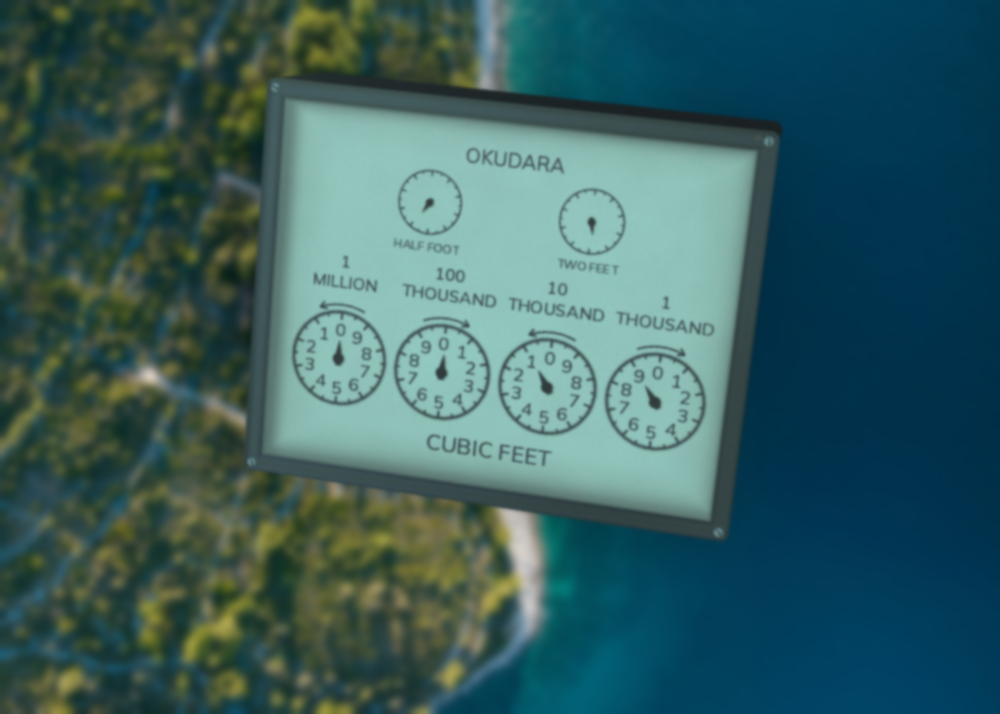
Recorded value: 900; ft³
